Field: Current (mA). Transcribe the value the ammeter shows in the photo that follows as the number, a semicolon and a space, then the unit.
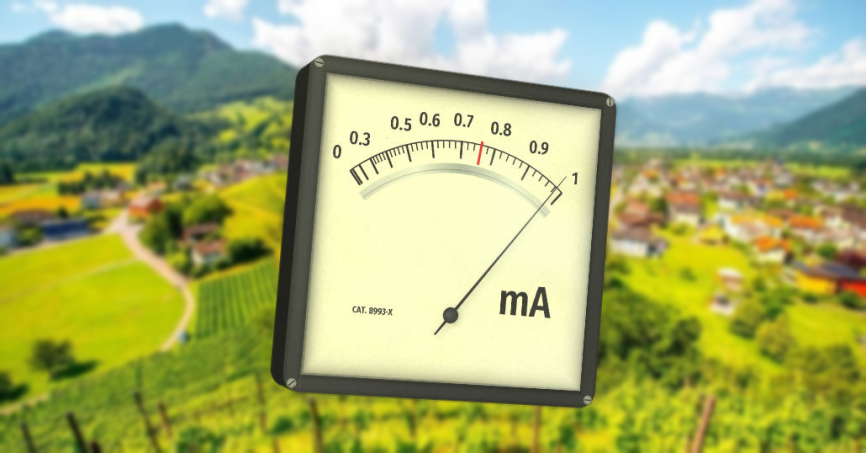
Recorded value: 0.98; mA
